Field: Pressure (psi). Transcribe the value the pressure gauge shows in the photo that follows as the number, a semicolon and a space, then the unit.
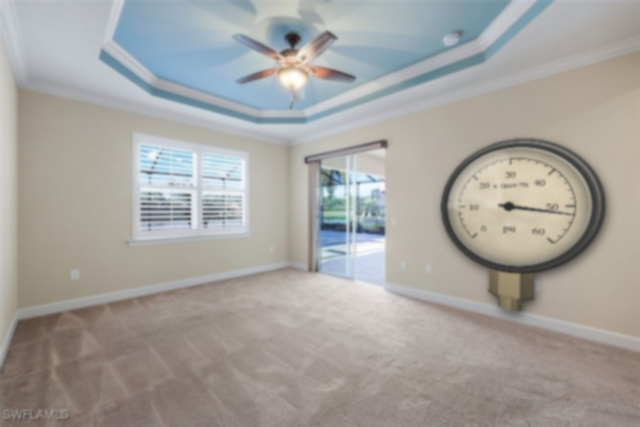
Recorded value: 52; psi
